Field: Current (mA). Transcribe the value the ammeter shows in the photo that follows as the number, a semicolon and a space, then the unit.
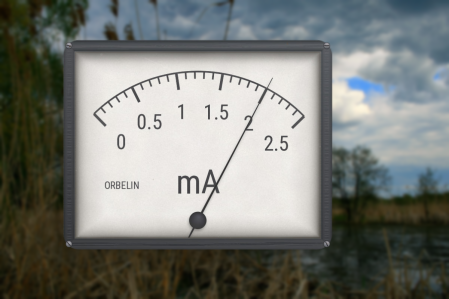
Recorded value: 2; mA
